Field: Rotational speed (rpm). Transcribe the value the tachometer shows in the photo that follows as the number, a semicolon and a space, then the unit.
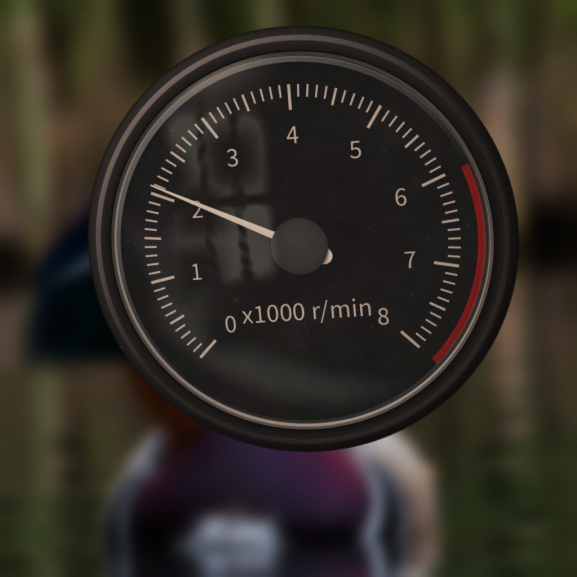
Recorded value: 2100; rpm
